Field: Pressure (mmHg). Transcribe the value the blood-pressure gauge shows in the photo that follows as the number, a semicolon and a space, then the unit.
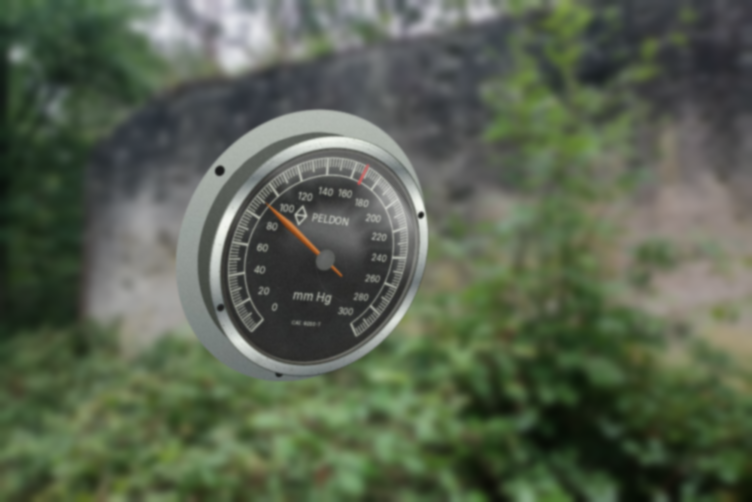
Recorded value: 90; mmHg
